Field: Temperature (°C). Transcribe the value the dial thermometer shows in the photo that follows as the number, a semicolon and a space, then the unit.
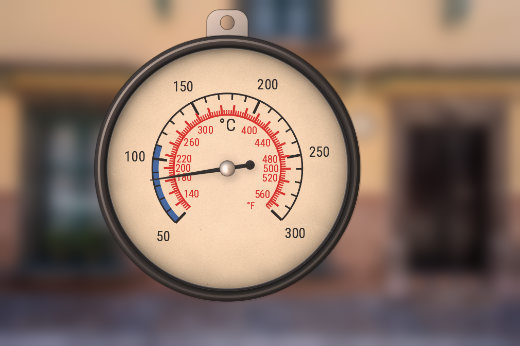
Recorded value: 85; °C
